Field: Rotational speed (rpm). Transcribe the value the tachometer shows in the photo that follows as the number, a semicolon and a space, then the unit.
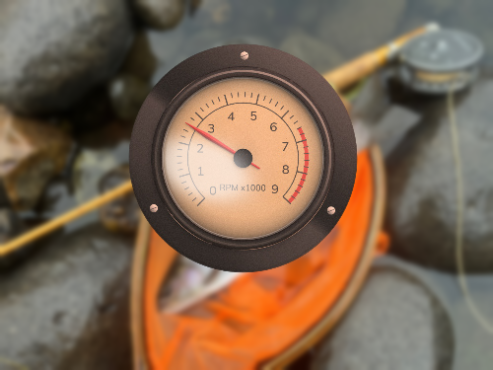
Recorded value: 2600; rpm
